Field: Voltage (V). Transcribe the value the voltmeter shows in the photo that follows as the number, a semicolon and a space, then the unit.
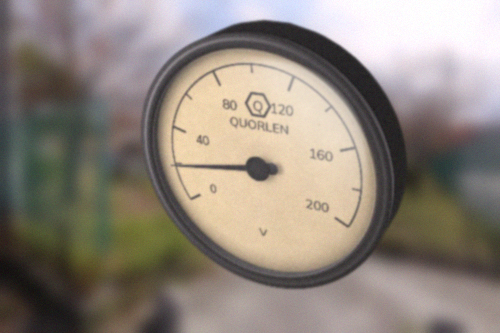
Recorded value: 20; V
